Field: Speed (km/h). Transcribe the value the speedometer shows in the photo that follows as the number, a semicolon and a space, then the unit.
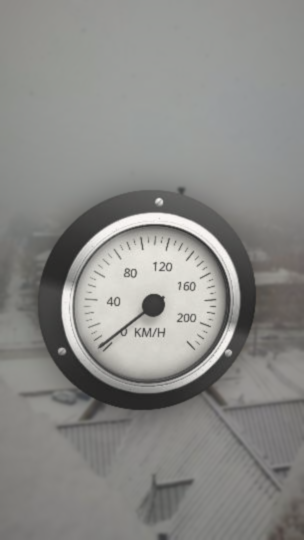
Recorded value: 5; km/h
